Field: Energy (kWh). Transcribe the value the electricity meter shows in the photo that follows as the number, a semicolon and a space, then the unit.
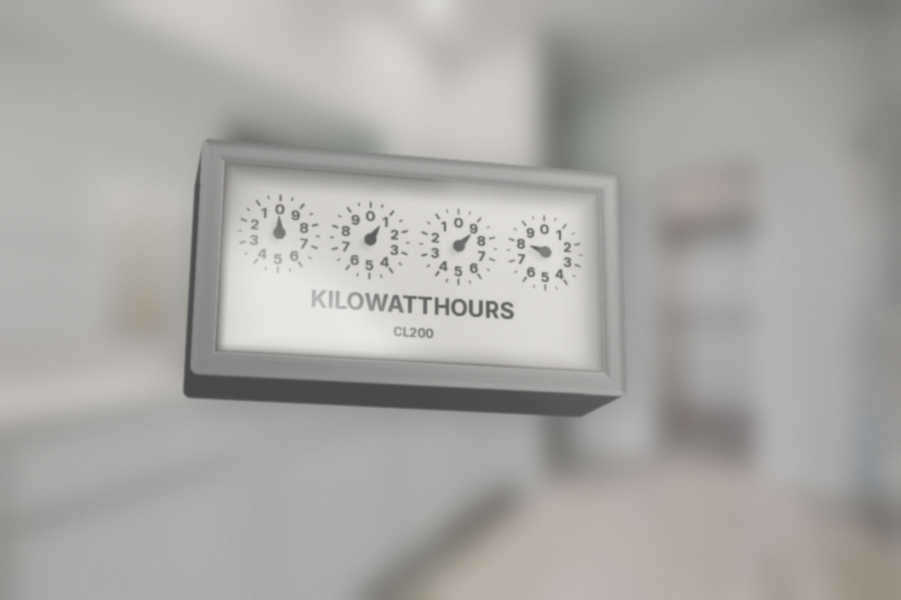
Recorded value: 88; kWh
